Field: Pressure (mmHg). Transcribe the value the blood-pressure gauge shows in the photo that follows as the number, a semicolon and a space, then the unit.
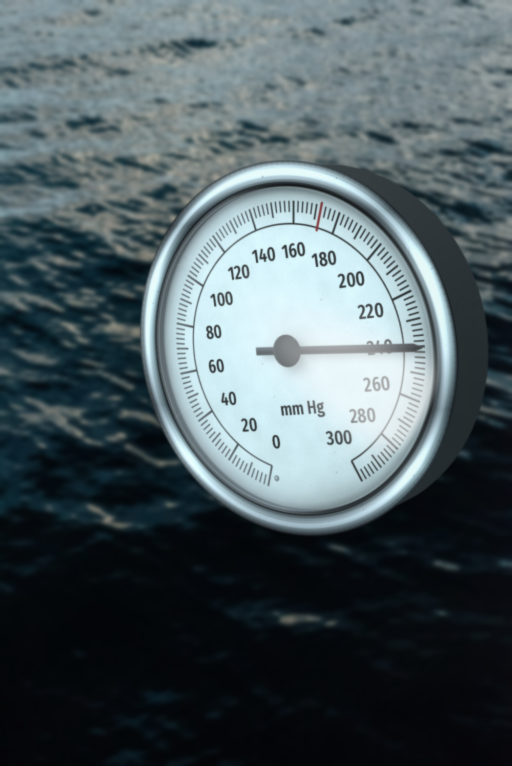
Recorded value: 240; mmHg
